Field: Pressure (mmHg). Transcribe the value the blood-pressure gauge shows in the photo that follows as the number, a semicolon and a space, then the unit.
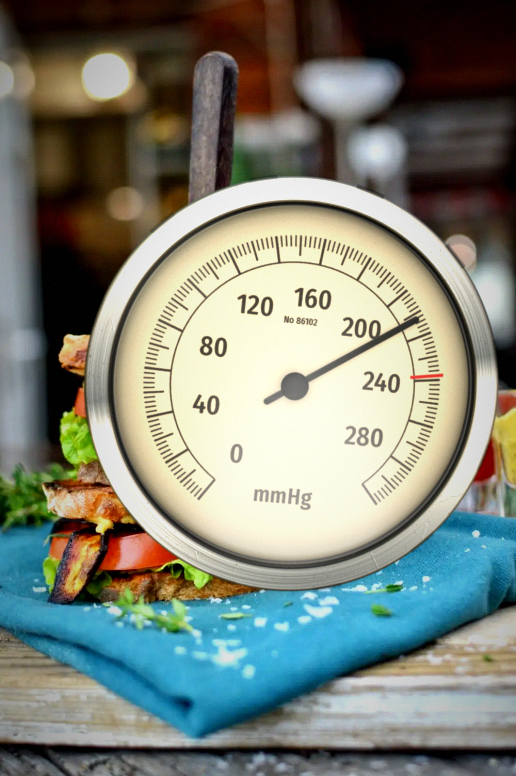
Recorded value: 212; mmHg
